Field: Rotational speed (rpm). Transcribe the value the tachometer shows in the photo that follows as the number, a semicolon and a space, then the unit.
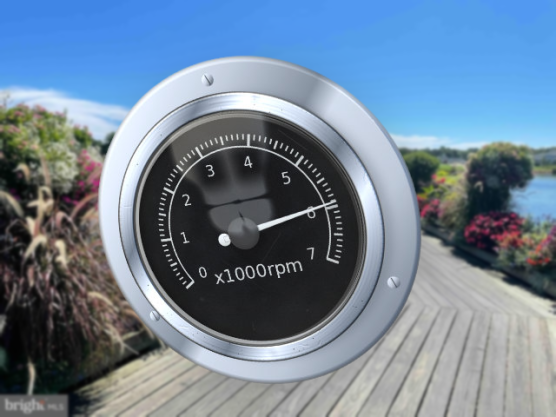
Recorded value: 5900; rpm
